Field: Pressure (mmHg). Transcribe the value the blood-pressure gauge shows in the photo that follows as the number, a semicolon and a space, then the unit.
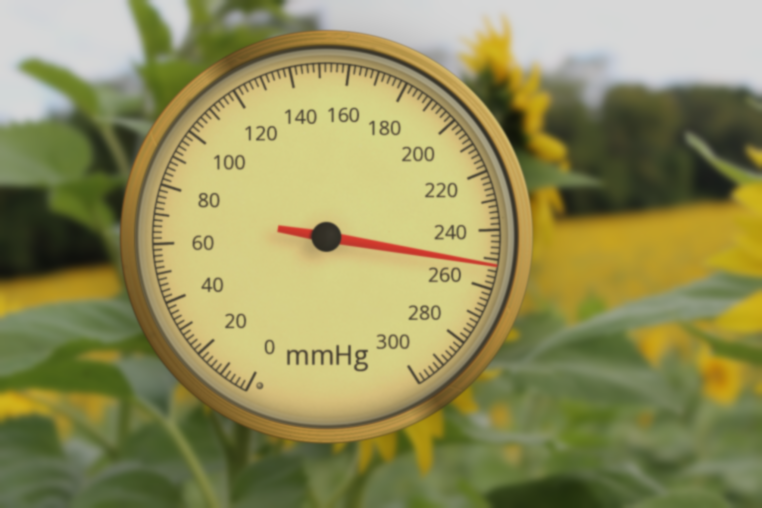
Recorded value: 252; mmHg
